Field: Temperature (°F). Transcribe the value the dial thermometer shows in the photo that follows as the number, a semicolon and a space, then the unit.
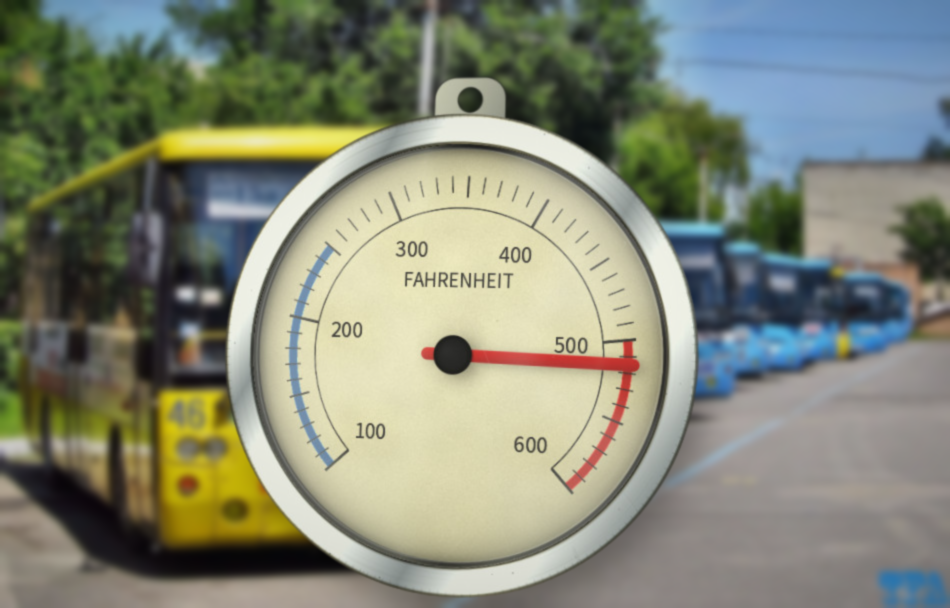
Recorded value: 515; °F
